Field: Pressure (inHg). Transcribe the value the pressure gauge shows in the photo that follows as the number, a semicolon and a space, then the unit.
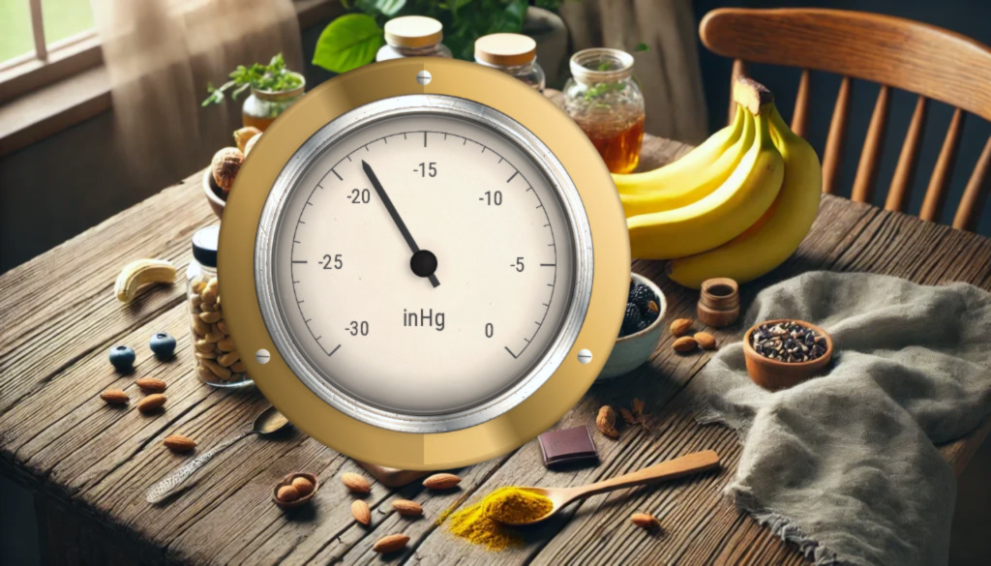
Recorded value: -18.5; inHg
